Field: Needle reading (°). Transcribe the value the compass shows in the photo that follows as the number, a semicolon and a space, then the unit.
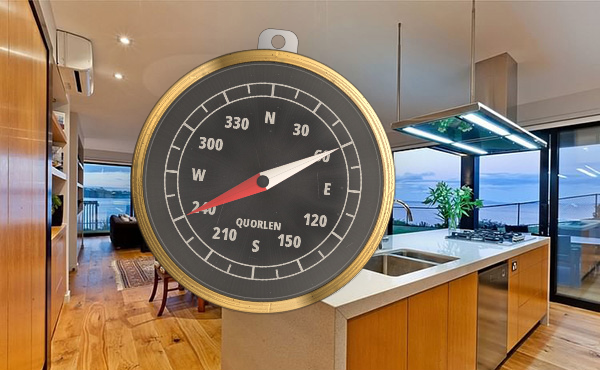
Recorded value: 240; °
